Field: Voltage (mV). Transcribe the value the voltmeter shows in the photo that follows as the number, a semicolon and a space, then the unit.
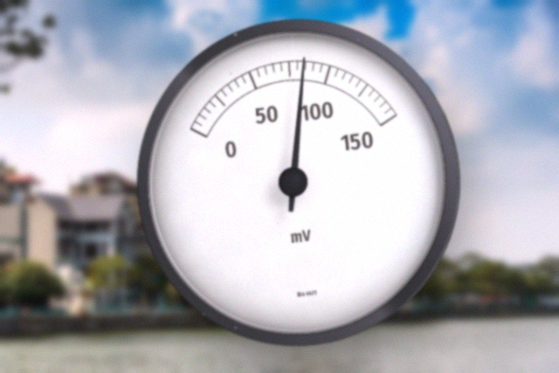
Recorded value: 85; mV
